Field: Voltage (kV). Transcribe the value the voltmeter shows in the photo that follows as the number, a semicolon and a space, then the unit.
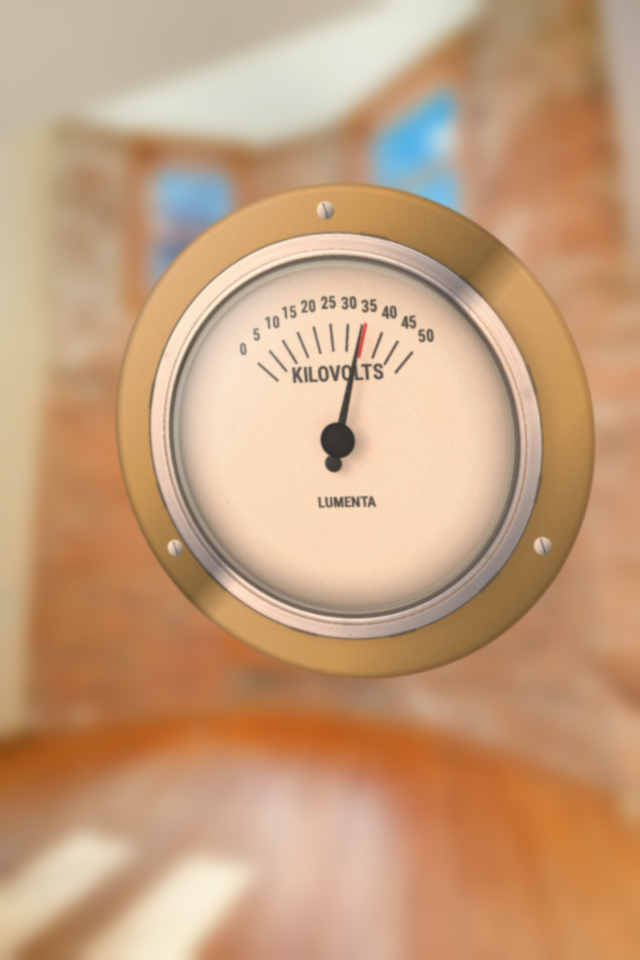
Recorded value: 35; kV
